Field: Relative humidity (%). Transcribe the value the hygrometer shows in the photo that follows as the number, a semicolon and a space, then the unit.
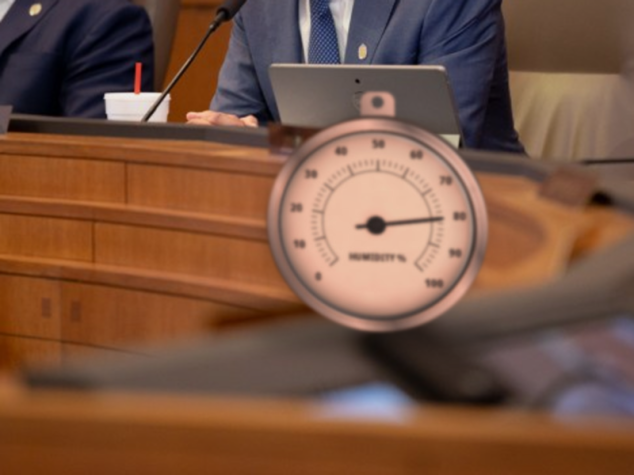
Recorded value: 80; %
